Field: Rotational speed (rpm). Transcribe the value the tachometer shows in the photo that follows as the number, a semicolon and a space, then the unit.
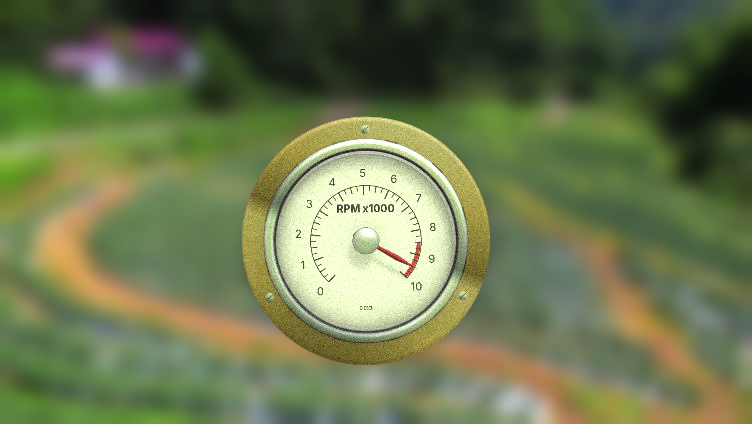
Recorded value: 9500; rpm
